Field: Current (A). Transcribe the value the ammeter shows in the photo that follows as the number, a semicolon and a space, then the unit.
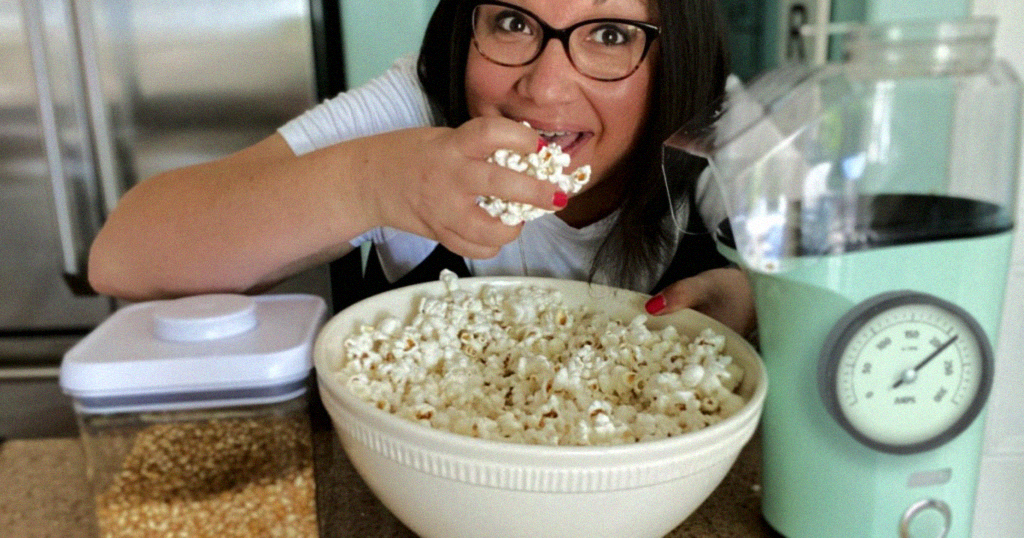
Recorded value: 210; A
